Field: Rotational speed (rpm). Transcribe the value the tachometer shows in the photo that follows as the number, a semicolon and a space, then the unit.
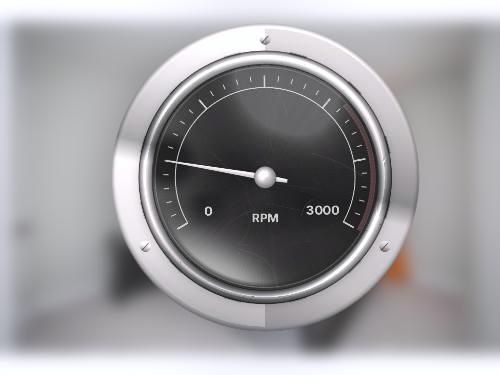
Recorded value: 500; rpm
